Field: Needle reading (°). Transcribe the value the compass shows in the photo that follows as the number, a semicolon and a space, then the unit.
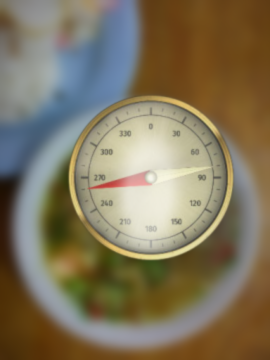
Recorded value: 260; °
